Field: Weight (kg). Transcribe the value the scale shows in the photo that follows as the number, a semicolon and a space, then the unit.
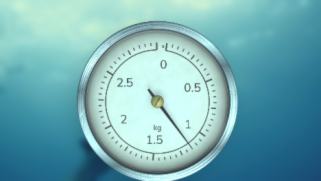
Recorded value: 1.15; kg
